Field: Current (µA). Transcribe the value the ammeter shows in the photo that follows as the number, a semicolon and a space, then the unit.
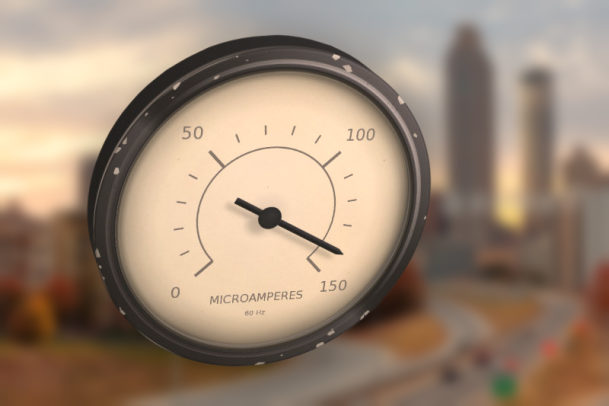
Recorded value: 140; µA
